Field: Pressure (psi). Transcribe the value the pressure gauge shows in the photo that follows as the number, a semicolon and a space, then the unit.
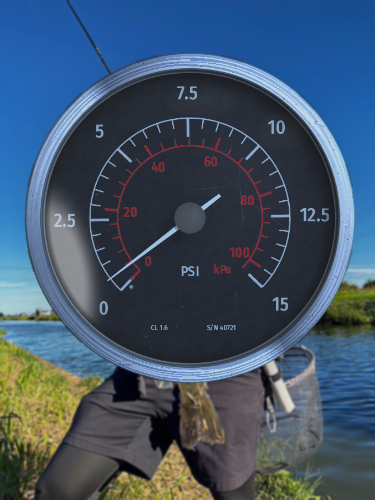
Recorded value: 0.5; psi
